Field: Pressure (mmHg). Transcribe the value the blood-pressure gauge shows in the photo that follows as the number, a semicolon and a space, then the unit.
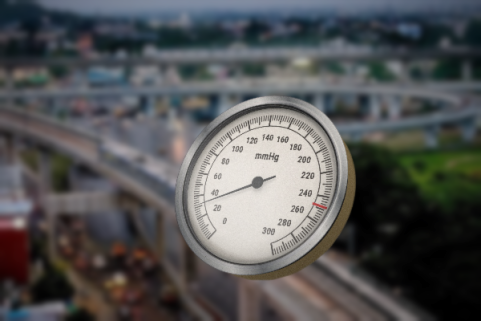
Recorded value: 30; mmHg
